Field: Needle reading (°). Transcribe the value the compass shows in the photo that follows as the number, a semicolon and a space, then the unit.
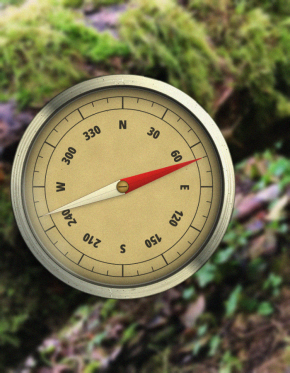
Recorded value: 70; °
